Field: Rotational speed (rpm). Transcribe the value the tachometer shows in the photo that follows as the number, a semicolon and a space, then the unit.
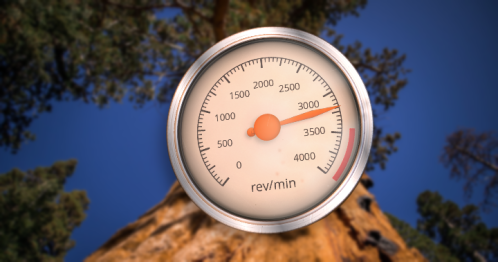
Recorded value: 3200; rpm
